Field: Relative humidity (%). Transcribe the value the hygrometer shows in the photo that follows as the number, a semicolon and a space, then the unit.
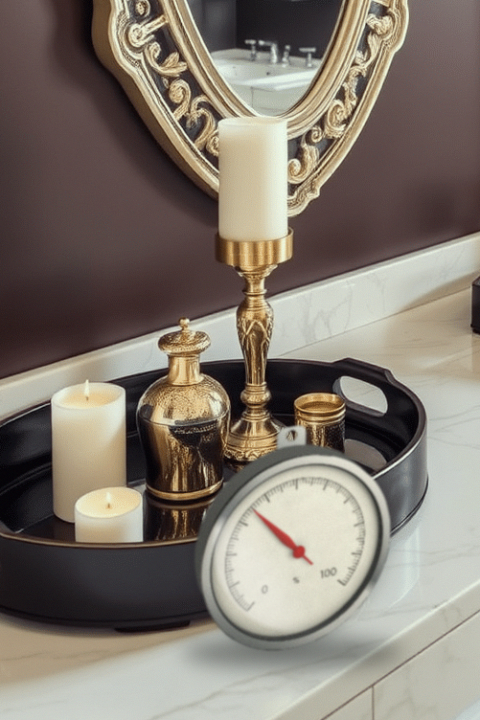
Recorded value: 35; %
